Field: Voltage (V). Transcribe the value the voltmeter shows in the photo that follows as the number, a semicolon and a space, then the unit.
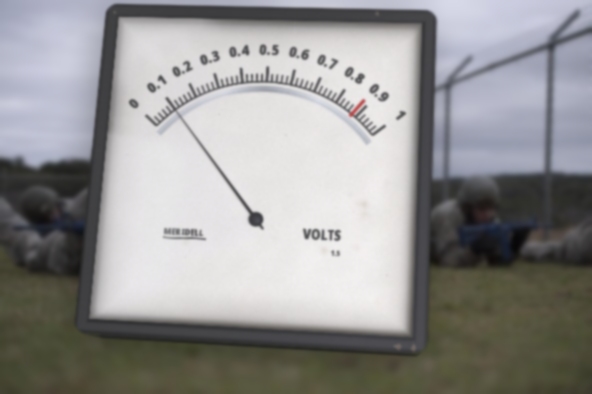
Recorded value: 0.1; V
